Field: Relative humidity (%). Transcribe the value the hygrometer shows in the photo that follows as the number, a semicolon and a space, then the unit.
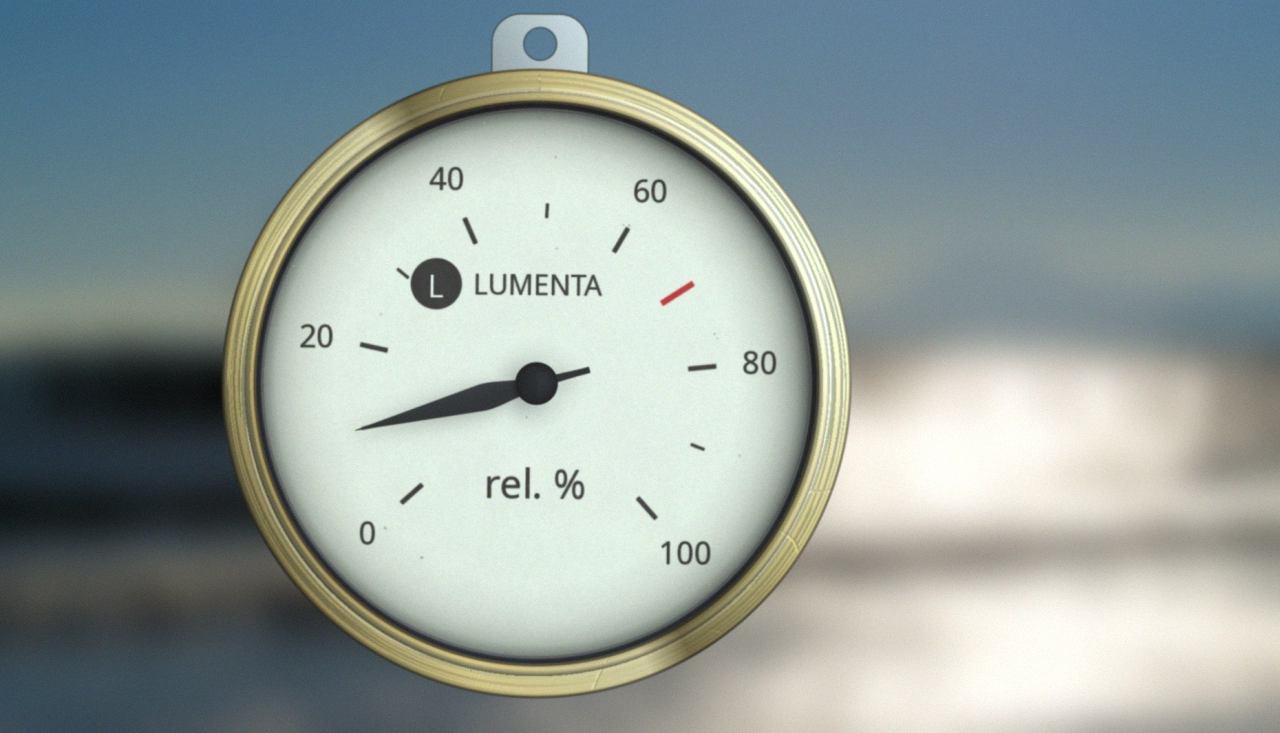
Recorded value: 10; %
